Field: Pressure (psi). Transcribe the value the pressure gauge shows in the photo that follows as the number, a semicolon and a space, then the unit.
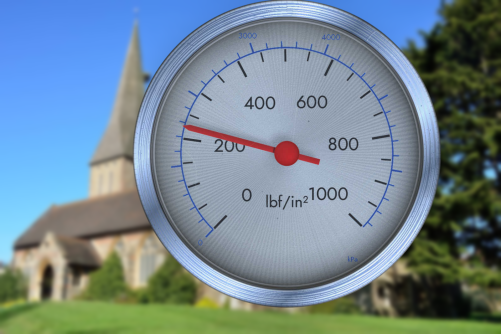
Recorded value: 225; psi
